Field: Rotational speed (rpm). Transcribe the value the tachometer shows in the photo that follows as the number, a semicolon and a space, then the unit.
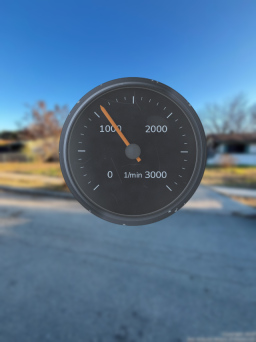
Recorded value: 1100; rpm
